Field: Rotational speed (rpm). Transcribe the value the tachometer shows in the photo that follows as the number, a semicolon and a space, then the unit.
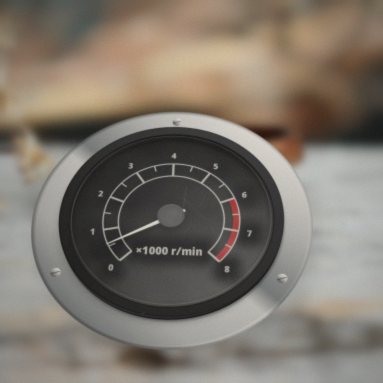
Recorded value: 500; rpm
